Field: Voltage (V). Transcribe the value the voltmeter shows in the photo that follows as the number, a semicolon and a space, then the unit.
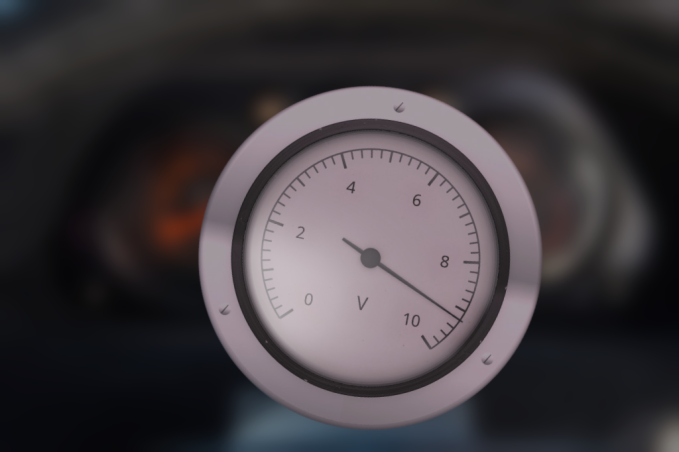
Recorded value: 9.2; V
